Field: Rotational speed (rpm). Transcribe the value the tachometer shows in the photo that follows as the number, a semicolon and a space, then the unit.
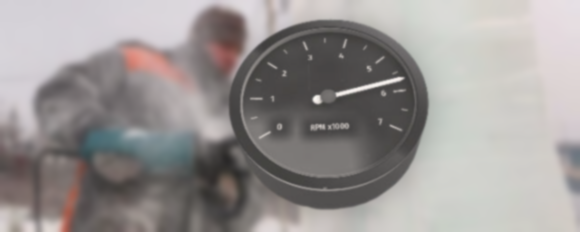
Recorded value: 5750; rpm
